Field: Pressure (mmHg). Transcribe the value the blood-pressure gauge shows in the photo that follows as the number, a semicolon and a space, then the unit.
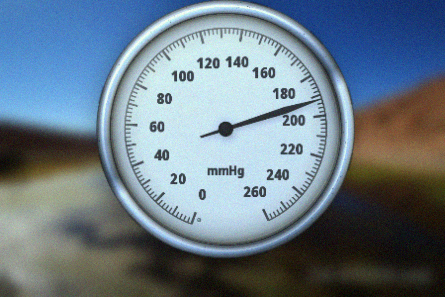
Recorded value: 192; mmHg
